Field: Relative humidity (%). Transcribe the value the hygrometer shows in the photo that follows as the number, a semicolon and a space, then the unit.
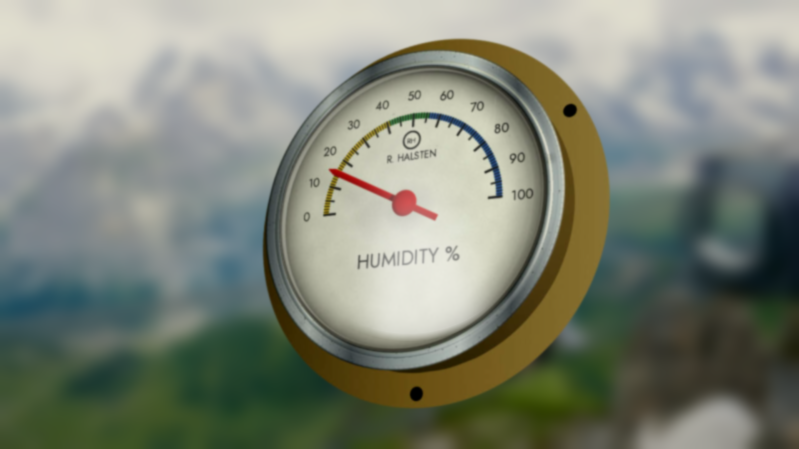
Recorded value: 15; %
